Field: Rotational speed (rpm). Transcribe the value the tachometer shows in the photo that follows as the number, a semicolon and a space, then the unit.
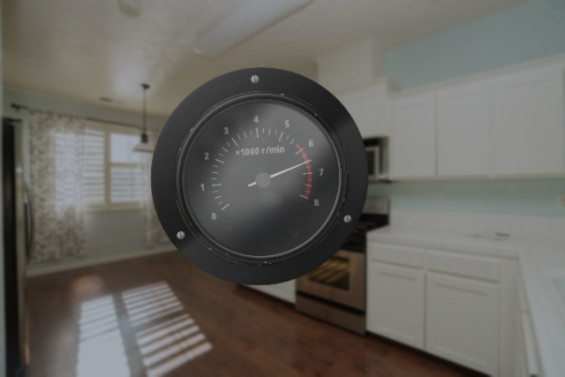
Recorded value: 6500; rpm
